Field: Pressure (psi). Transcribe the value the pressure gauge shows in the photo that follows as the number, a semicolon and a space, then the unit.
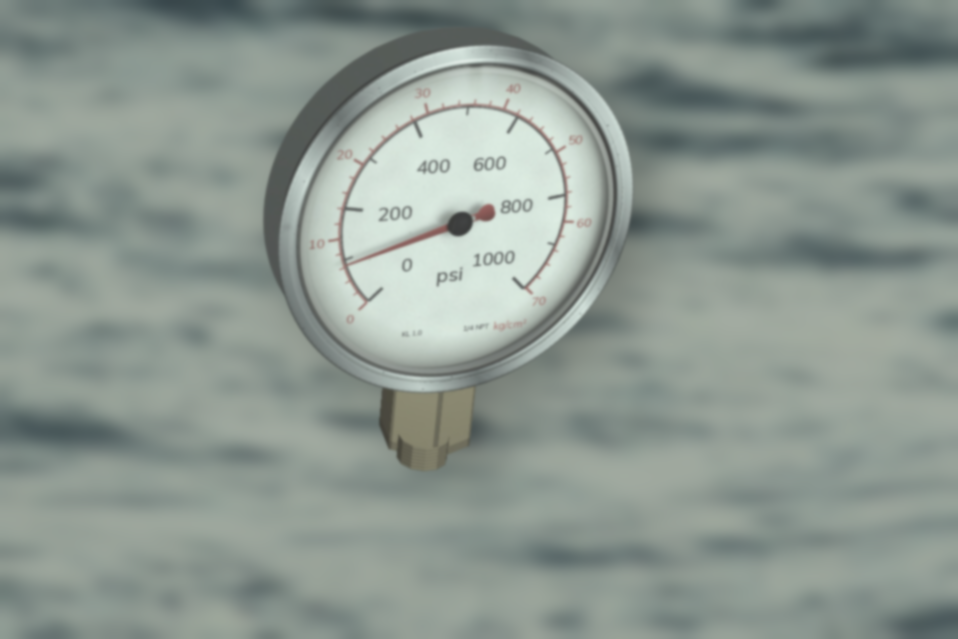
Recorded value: 100; psi
